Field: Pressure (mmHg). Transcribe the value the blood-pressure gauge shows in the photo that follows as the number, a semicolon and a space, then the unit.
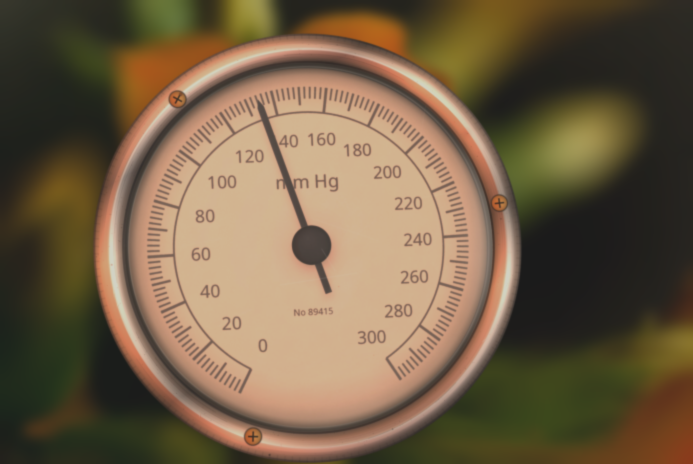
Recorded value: 134; mmHg
